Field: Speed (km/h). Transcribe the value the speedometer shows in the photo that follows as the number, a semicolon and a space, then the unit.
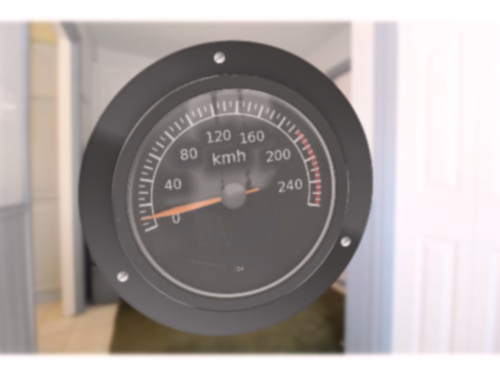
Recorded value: 10; km/h
